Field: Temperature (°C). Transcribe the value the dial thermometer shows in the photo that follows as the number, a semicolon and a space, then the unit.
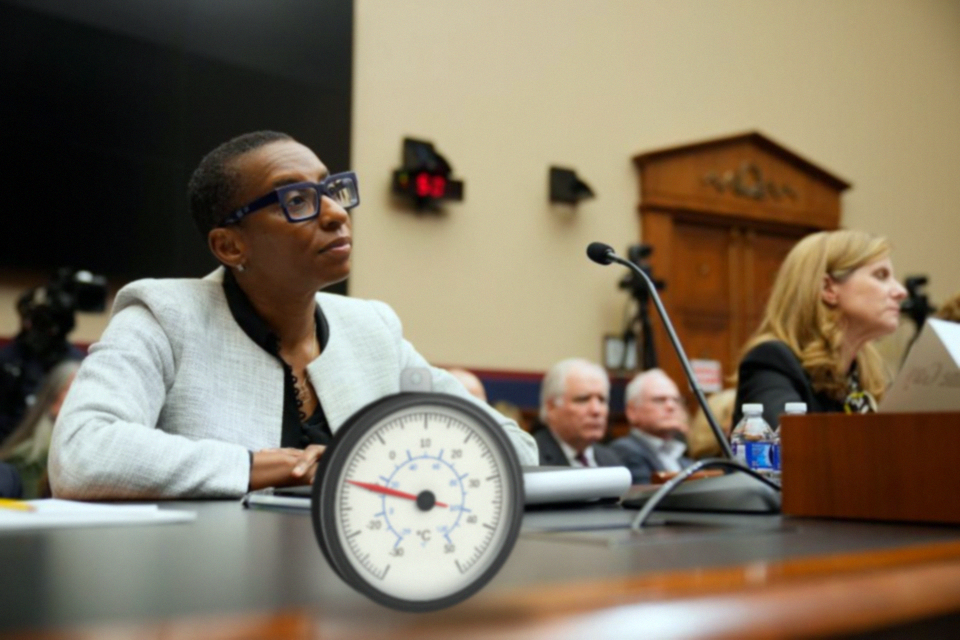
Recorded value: -10; °C
